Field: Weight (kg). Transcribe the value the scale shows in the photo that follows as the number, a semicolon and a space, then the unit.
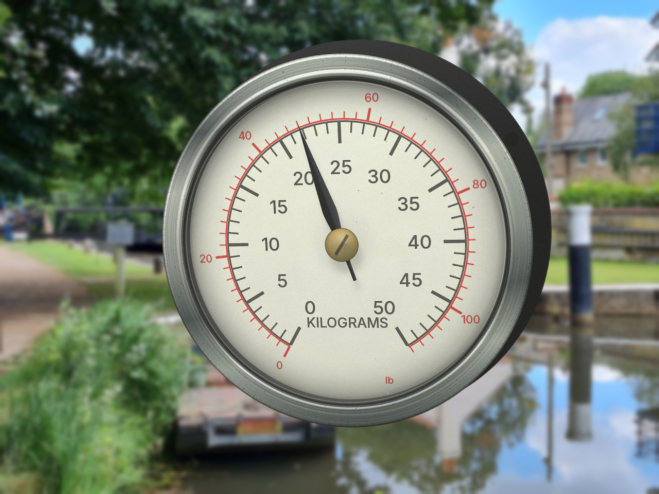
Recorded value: 22; kg
